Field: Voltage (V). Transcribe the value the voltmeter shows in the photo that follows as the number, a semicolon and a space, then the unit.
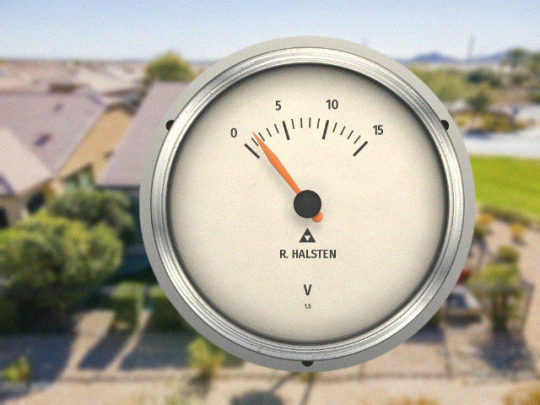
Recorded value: 1.5; V
